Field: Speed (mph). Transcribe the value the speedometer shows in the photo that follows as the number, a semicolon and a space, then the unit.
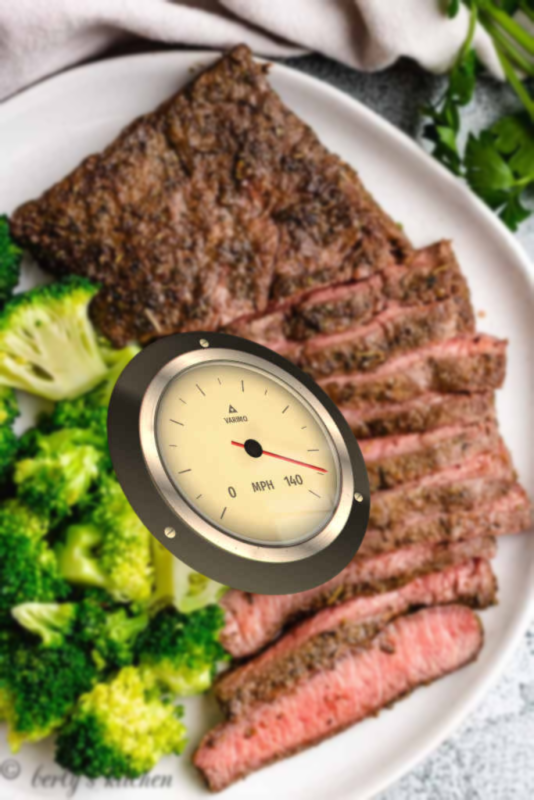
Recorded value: 130; mph
